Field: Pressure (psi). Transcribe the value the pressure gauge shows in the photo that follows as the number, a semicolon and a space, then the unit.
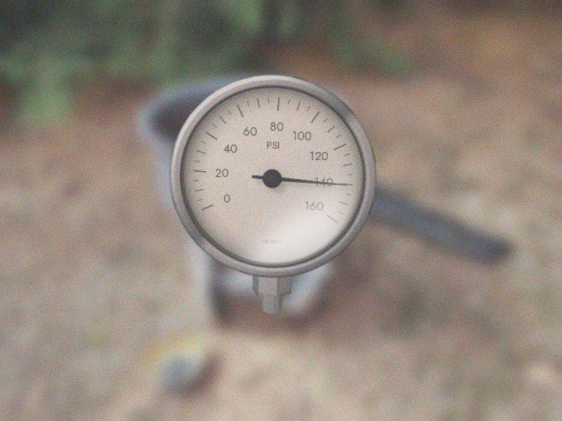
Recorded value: 140; psi
